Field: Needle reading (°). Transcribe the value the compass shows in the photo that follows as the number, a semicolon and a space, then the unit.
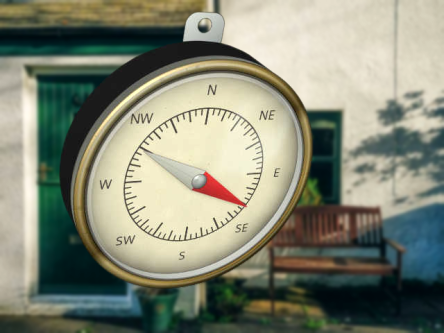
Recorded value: 120; °
